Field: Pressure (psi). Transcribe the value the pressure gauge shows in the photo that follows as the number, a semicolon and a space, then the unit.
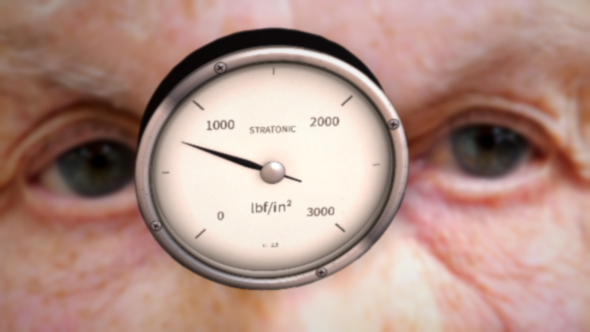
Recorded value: 750; psi
